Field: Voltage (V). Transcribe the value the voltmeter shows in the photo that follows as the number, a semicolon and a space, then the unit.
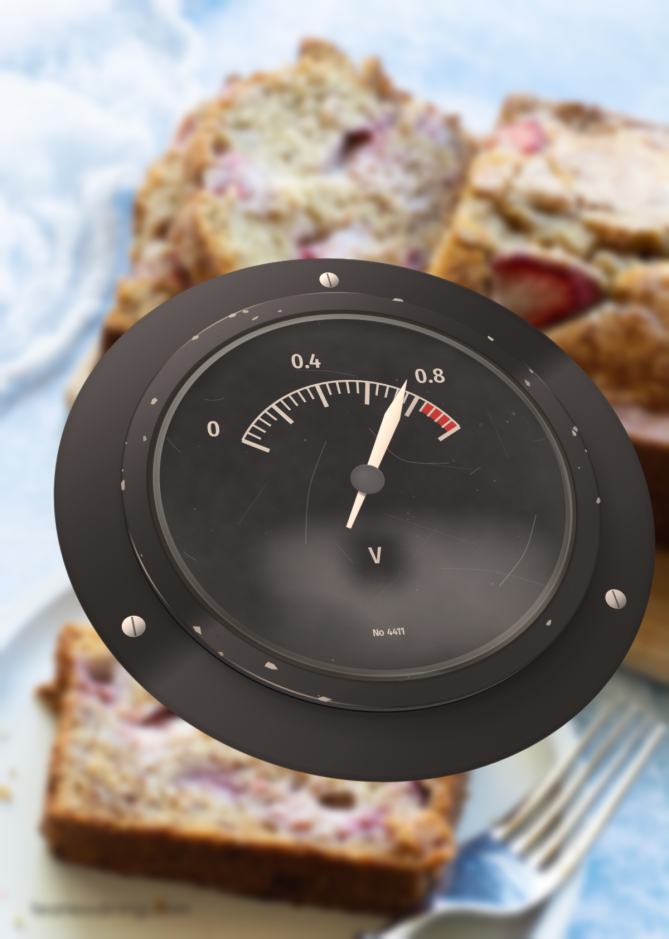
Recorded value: 0.74; V
